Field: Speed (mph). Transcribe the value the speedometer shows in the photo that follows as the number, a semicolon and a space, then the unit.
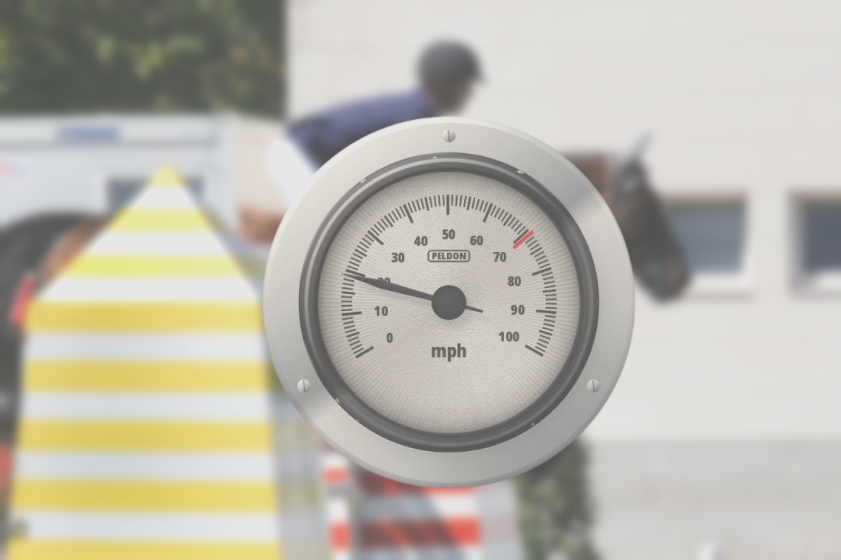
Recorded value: 19; mph
